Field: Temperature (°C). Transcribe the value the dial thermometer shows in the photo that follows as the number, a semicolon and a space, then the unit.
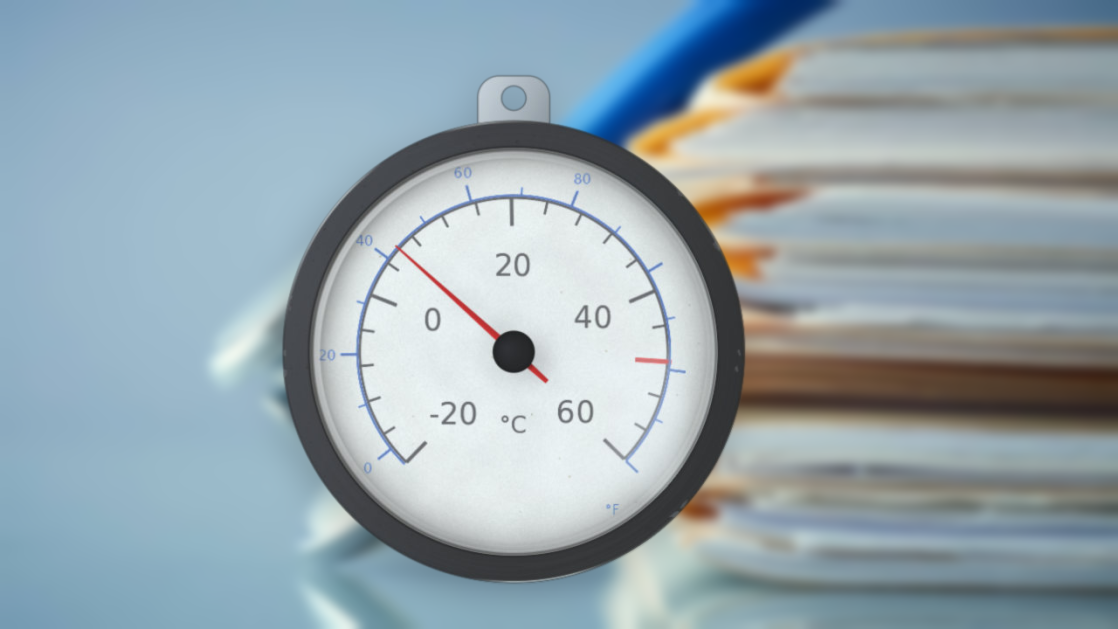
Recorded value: 6; °C
